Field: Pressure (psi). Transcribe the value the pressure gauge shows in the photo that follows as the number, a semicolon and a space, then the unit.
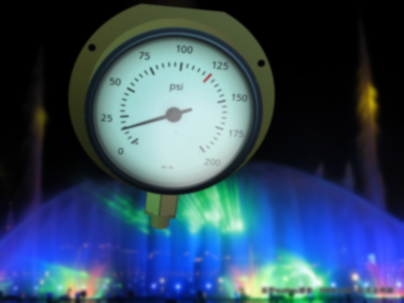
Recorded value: 15; psi
